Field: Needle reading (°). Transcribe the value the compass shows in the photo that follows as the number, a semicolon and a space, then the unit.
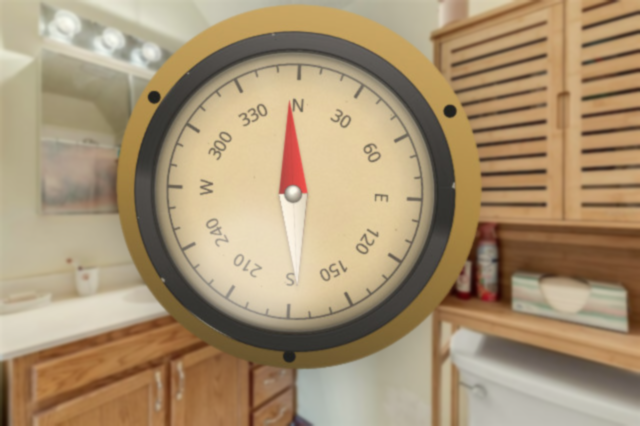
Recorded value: 355; °
